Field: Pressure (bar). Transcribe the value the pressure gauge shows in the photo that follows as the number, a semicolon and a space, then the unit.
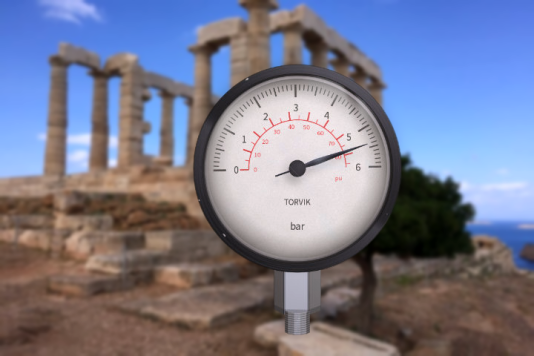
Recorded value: 5.4; bar
